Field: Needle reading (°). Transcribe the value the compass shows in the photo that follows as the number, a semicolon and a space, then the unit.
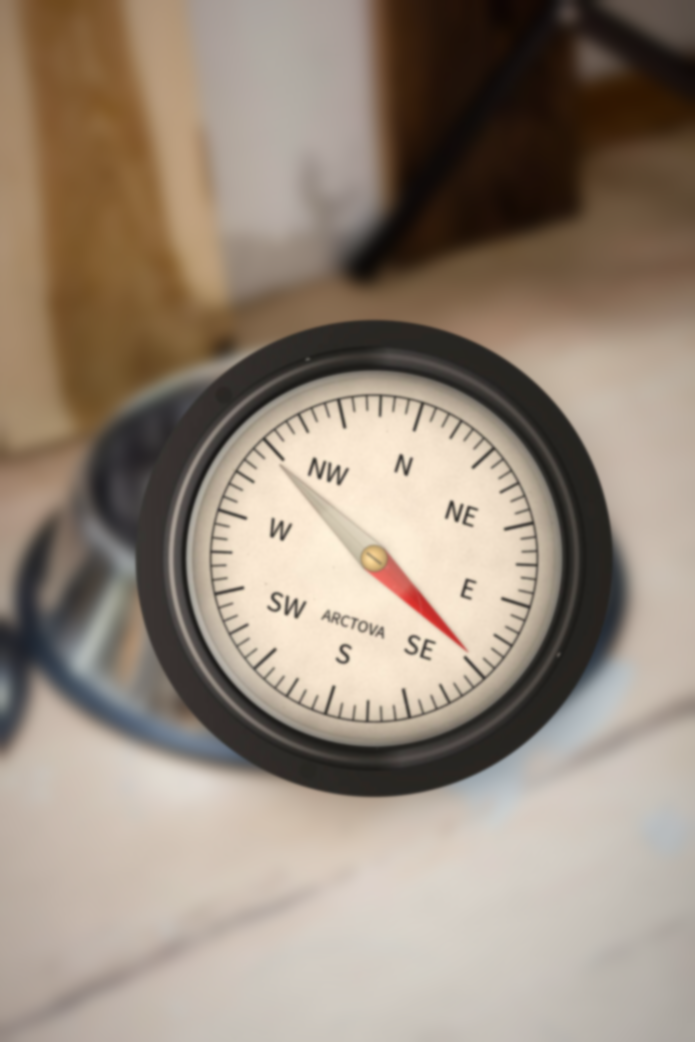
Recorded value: 117.5; °
